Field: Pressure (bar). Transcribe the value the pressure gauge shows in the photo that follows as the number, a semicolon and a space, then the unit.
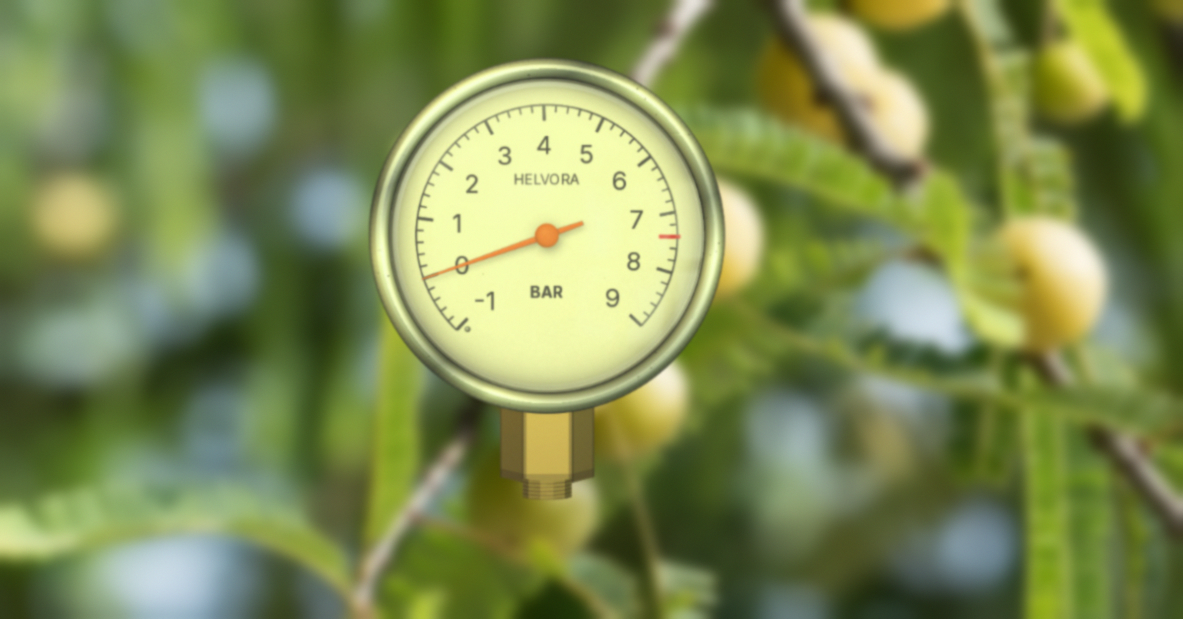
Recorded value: 0; bar
